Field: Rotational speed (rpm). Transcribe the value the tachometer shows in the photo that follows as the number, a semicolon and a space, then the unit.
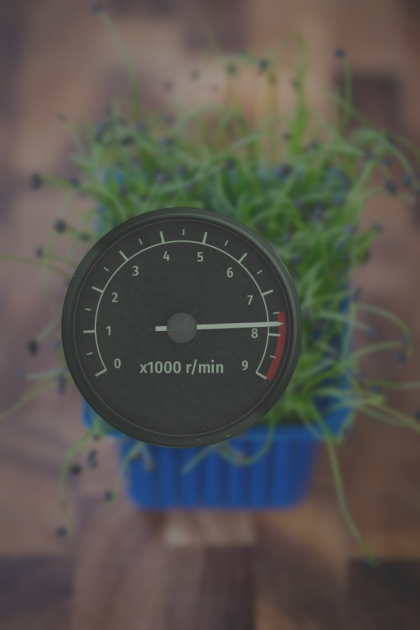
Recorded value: 7750; rpm
